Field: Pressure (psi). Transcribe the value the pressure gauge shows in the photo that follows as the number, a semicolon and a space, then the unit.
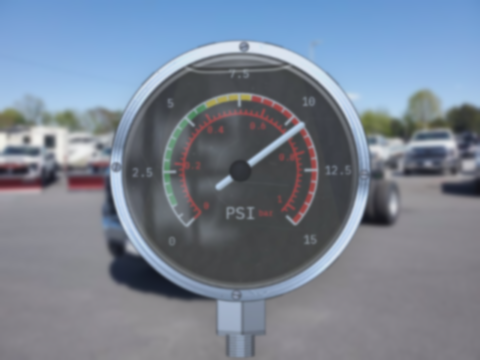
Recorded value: 10.5; psi
